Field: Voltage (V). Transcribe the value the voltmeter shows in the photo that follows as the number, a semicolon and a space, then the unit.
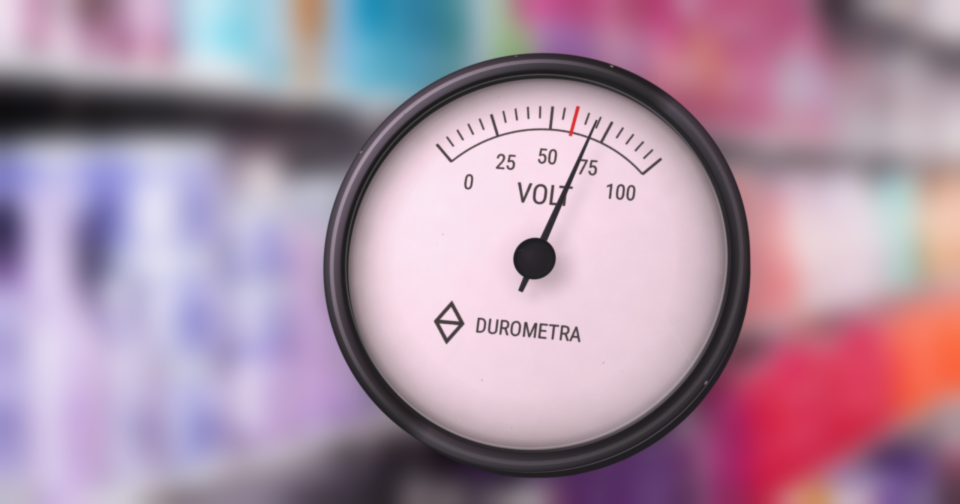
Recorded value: 70; V
